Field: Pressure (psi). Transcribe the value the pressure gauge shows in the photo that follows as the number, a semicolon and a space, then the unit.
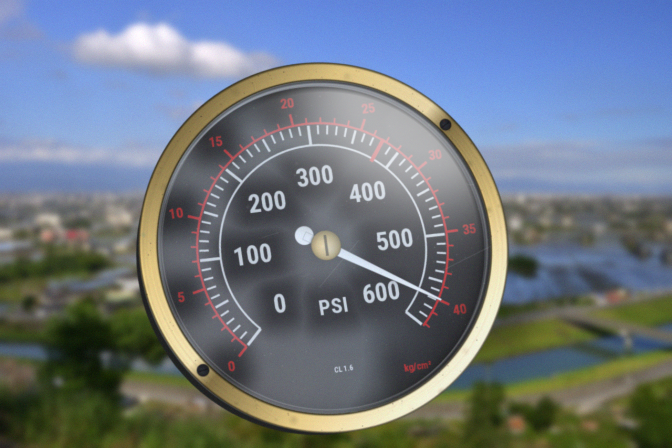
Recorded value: 570; psi
